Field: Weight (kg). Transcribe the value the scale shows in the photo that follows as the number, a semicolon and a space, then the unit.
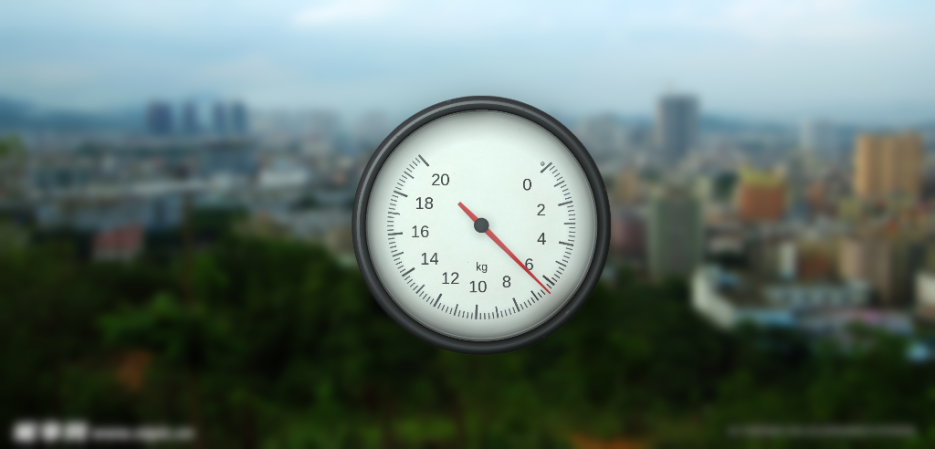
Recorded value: 6.4; kg
